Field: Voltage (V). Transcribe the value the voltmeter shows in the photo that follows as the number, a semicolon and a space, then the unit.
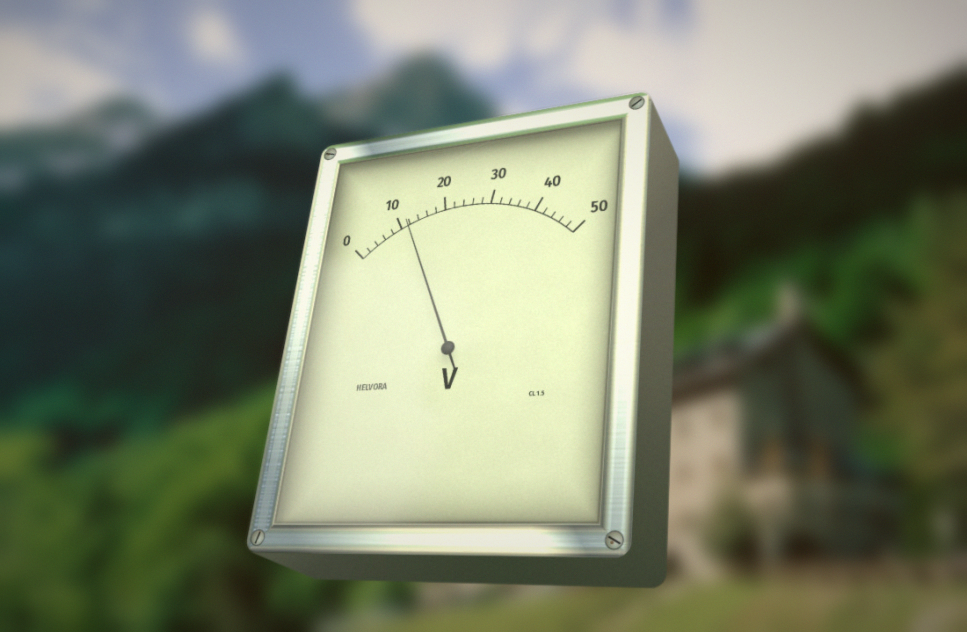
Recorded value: 12; V
